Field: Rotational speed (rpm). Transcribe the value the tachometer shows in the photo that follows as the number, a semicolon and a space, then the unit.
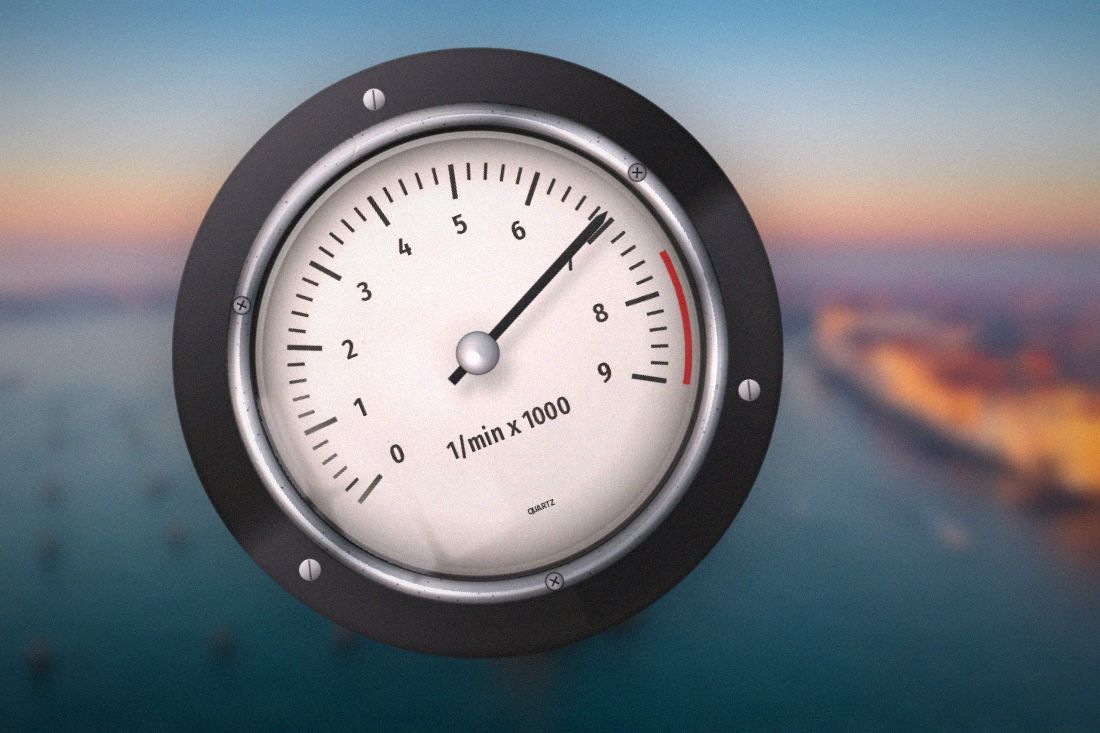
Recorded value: 6900; rpm
